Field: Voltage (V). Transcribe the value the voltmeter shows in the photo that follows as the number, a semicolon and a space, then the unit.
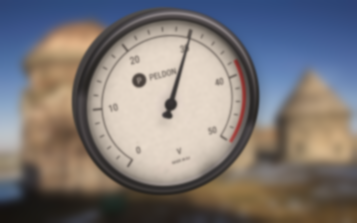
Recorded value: 30; V
